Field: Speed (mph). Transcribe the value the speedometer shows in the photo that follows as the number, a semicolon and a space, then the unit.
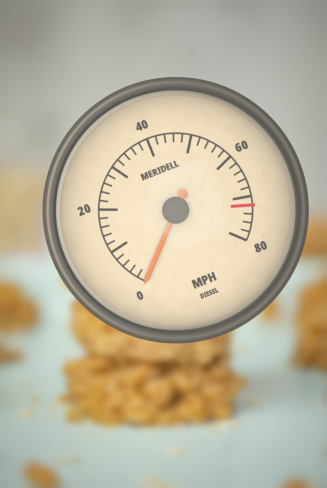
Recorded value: 0; mph
